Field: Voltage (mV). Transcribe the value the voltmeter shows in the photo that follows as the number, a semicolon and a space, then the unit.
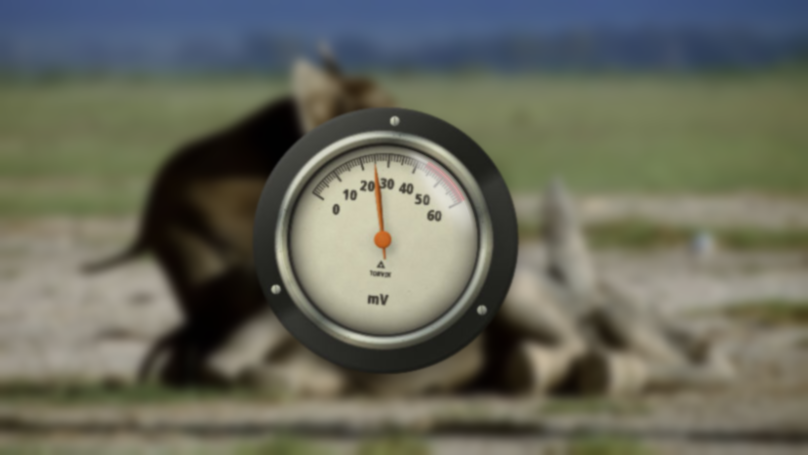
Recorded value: 25; mV
